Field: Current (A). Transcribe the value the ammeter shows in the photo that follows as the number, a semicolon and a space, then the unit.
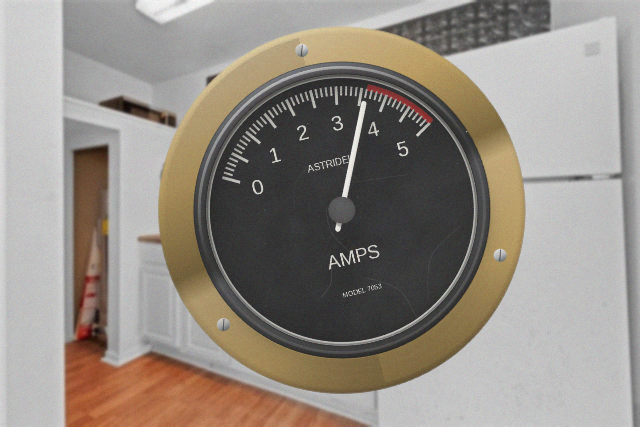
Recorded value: 3.6; A
